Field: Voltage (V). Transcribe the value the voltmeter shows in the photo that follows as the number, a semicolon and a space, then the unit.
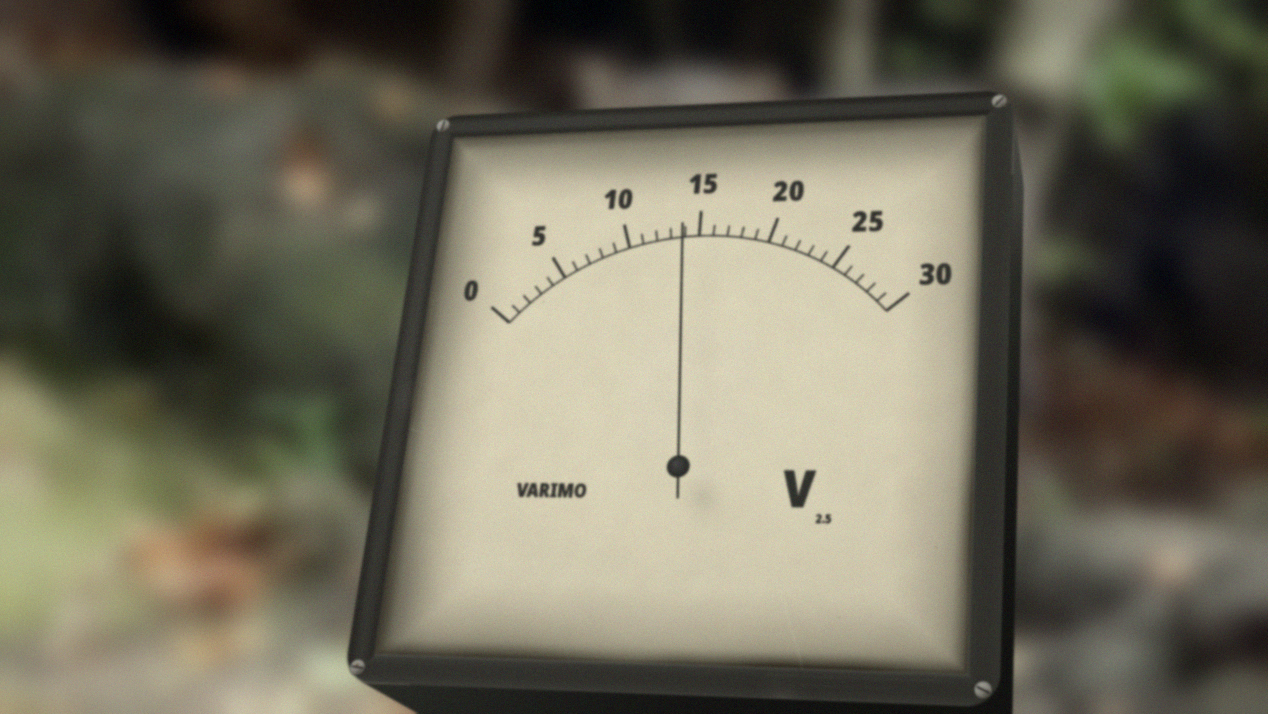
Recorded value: 14; V
